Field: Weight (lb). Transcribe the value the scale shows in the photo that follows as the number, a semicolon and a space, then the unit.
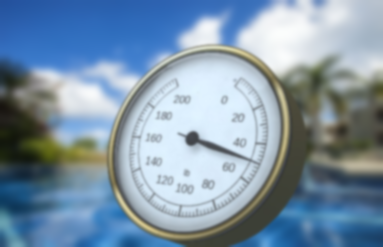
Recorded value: 50; lb
